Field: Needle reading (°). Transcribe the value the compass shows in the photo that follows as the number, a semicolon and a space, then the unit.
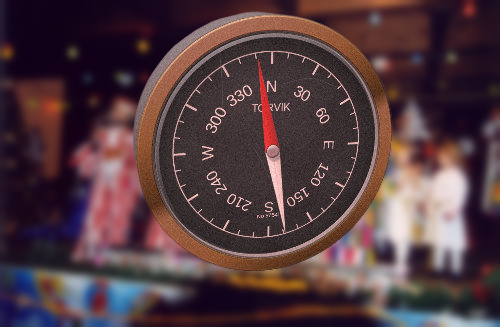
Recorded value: 350; °
